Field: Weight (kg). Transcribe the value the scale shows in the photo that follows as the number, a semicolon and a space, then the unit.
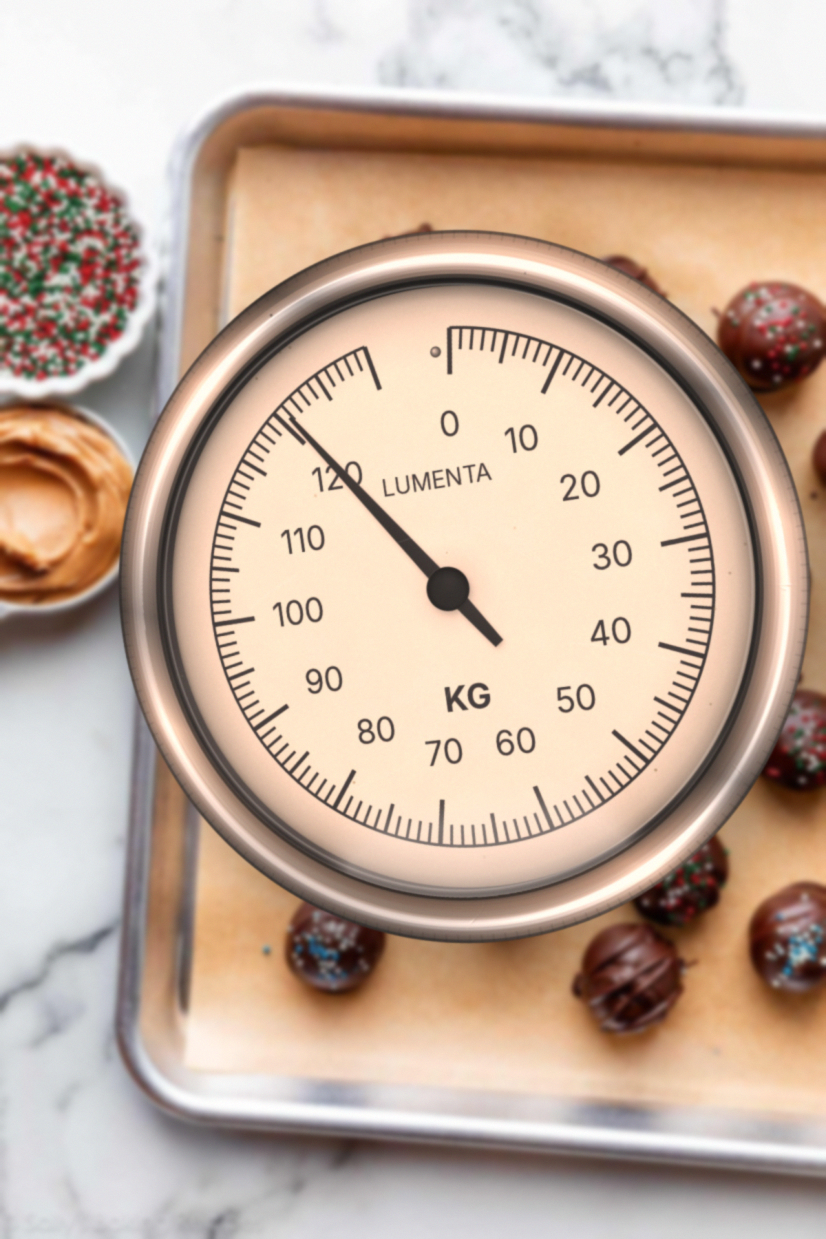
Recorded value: 121; kg
